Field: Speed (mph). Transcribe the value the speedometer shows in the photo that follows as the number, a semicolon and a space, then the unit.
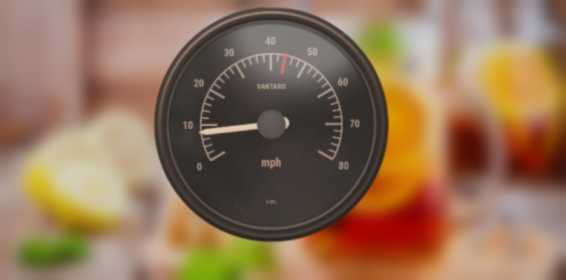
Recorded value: 8; mph
